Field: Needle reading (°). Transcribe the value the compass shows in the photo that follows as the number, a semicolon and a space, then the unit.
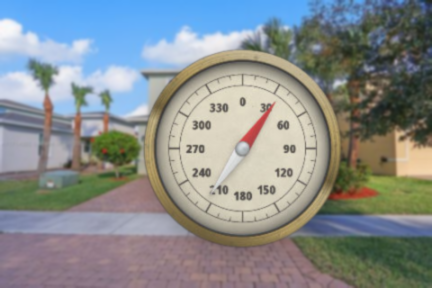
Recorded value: 35; °
